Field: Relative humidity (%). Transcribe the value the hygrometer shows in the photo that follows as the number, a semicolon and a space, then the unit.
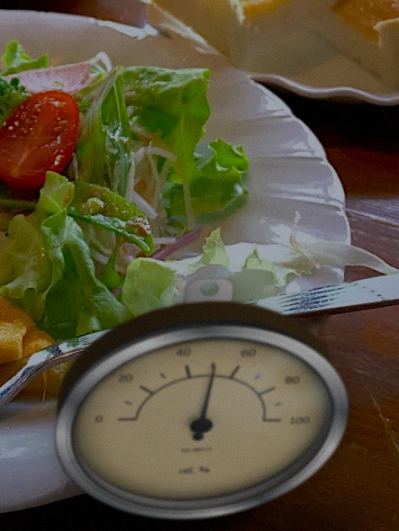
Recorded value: 50; %
